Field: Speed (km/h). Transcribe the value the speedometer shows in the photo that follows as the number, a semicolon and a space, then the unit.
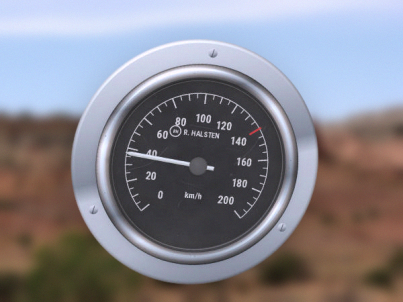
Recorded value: 37.5; km/h
